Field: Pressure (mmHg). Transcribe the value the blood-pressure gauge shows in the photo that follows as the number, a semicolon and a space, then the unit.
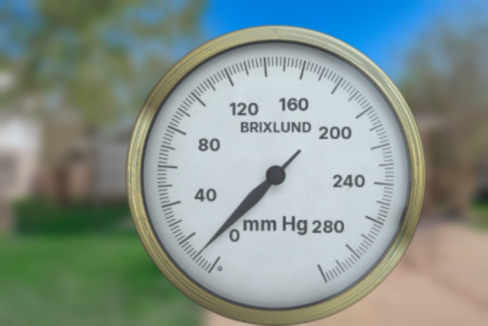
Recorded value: 10; mmHg
